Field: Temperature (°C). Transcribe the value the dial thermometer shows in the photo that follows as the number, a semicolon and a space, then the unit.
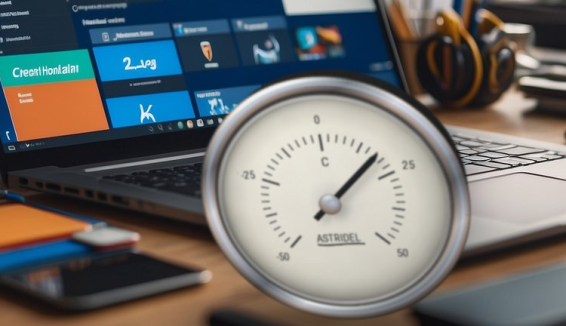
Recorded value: 17.5; °C
